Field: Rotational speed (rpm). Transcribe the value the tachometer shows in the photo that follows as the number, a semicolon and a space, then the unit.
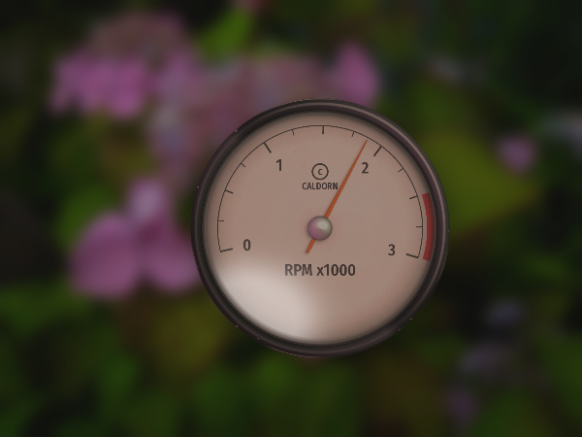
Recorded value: 1875; rpm
